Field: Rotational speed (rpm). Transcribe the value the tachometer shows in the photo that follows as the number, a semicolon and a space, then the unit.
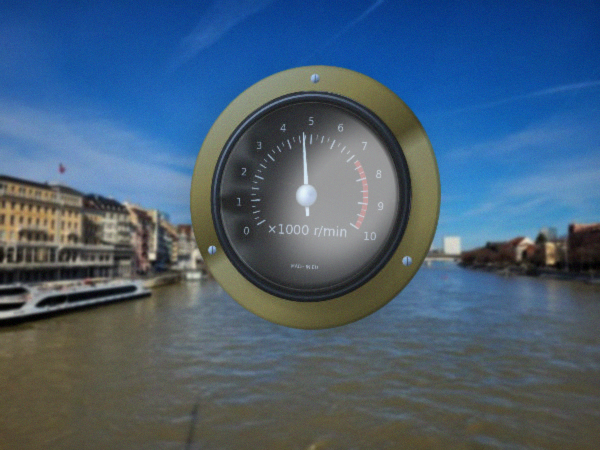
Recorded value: 4750; rpm
